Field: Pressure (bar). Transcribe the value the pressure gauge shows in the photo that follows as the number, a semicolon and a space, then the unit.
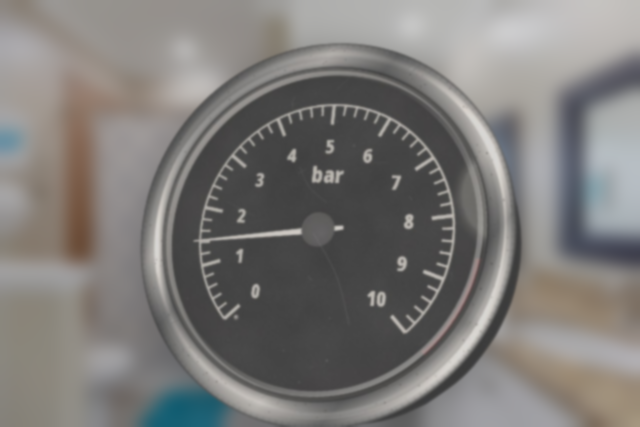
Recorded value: 1.4; bar
